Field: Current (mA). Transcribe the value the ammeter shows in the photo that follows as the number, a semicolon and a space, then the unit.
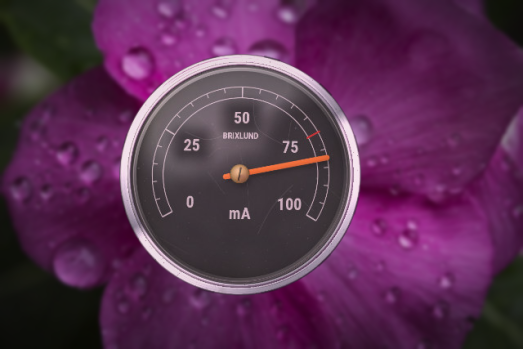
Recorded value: 82.5; mA
